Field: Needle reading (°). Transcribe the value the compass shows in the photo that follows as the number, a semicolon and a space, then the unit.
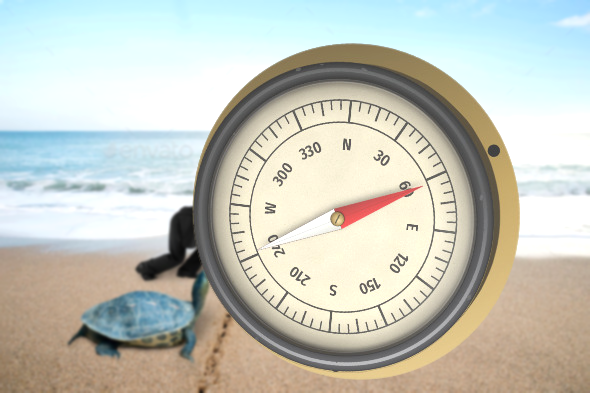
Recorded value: 62.5; °
